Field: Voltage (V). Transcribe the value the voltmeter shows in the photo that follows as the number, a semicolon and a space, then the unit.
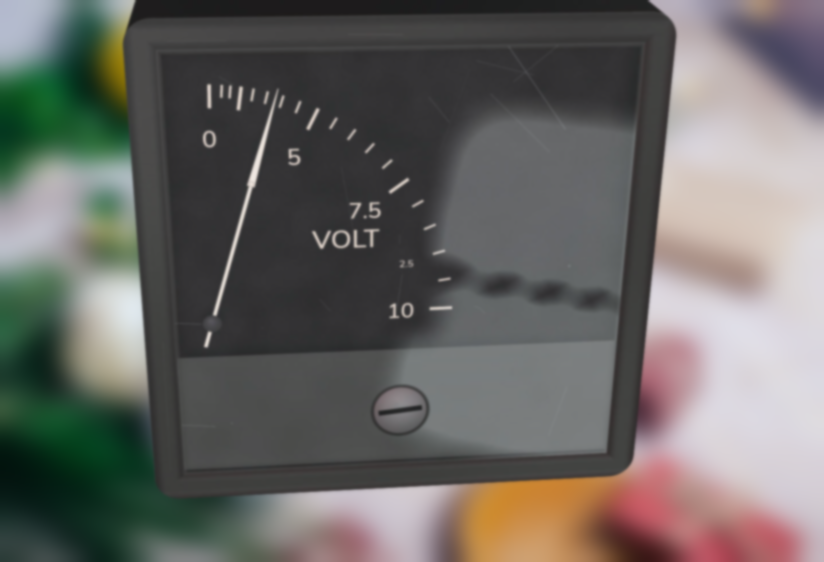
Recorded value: 3.75; V
